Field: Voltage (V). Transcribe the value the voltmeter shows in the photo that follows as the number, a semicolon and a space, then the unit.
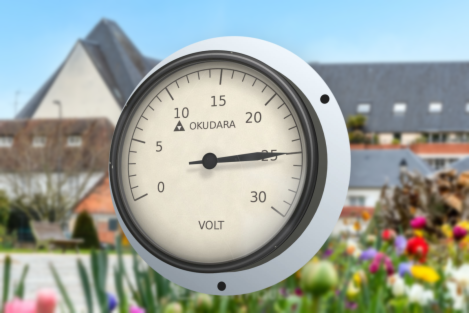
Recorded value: 25; V
